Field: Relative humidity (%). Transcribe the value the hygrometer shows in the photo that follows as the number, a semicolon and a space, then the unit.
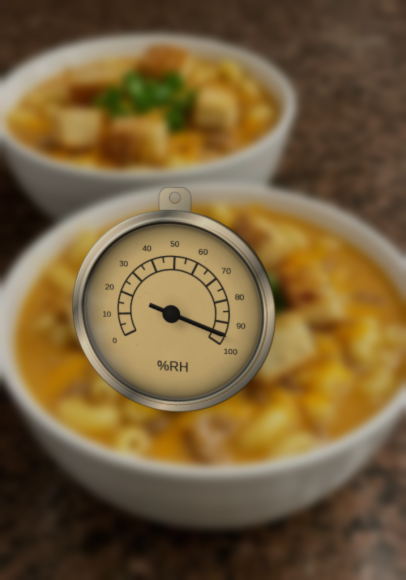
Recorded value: 95; %
